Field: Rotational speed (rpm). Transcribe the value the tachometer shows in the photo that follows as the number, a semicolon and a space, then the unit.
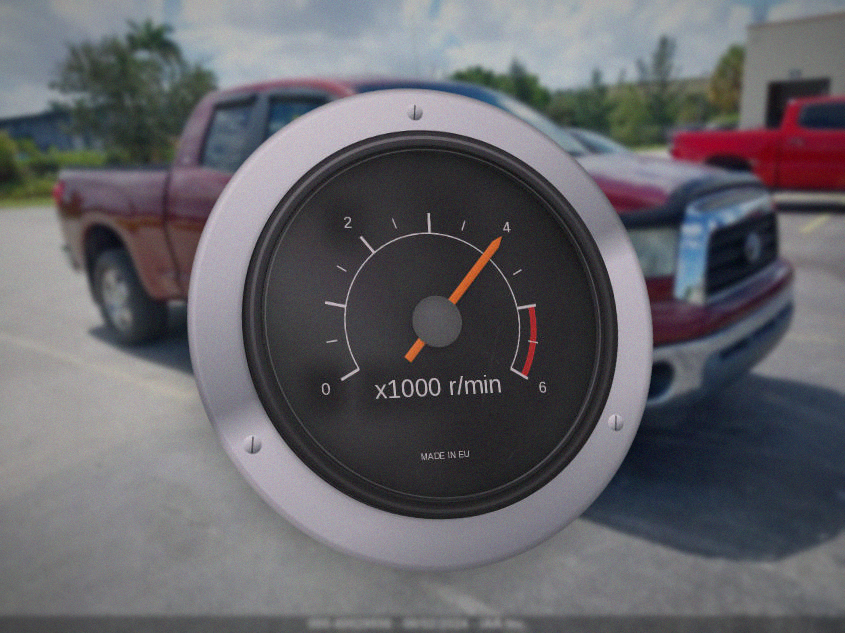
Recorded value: 4000; rpm
